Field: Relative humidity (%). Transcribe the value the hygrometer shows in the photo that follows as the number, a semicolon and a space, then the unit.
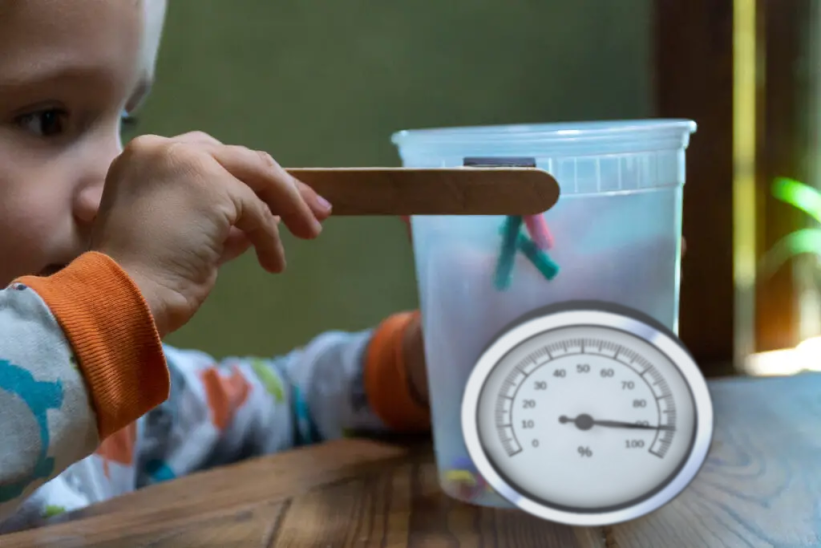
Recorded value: 90; %
